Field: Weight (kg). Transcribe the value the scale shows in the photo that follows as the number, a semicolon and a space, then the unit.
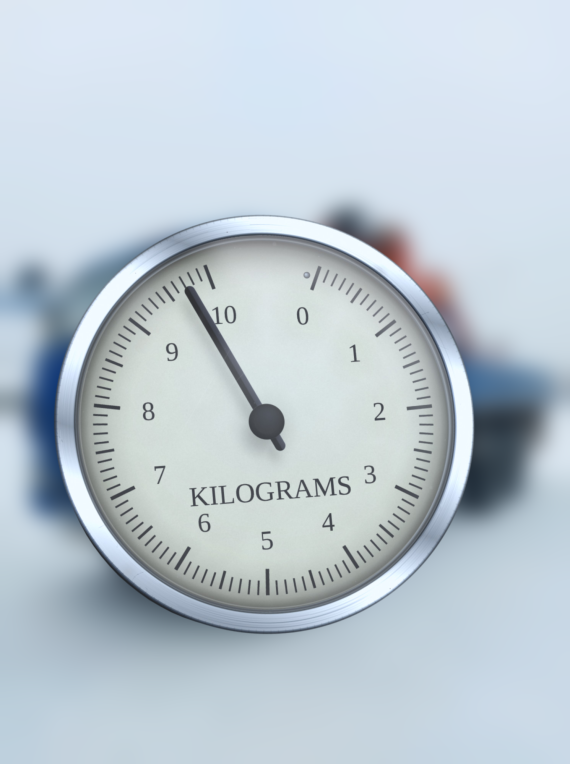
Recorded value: 9.7; kg
